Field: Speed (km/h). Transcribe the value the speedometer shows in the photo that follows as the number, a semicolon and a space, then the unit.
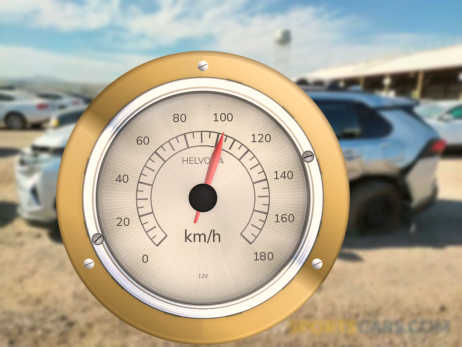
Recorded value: 102.5; km/h
